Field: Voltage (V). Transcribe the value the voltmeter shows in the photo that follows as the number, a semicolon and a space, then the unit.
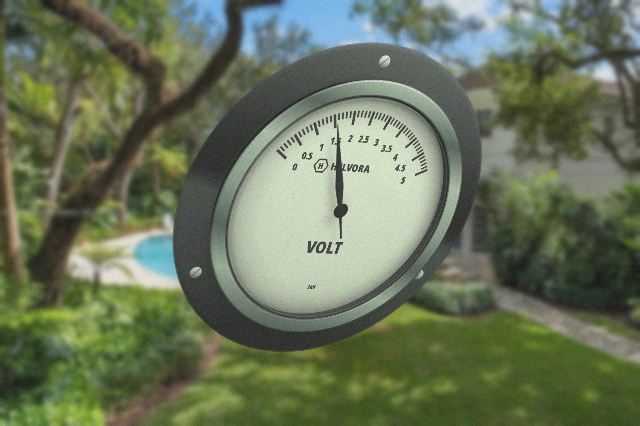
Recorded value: 1.5; V
